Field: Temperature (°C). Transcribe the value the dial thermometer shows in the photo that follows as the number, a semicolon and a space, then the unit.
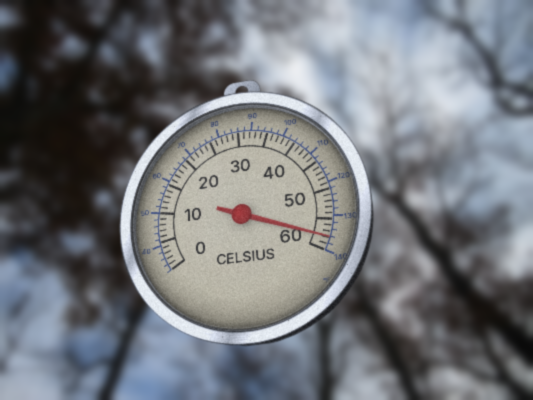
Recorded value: 58; °C
